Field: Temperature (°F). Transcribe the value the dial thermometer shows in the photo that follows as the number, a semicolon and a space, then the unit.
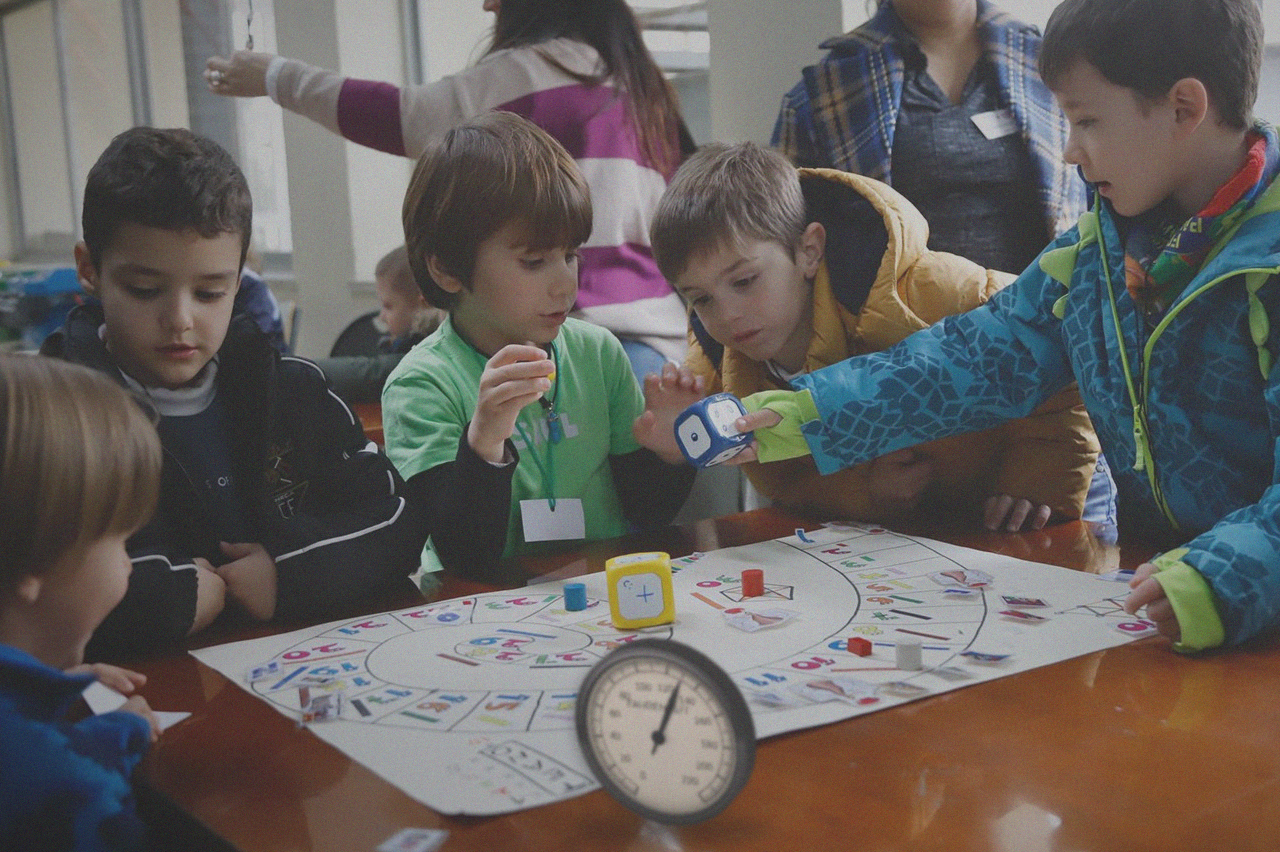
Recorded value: 130; °F
